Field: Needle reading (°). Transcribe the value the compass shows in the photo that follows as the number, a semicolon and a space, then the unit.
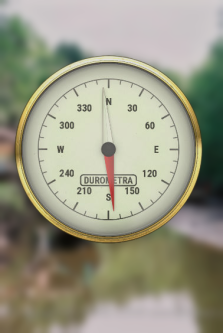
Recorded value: 175; °
